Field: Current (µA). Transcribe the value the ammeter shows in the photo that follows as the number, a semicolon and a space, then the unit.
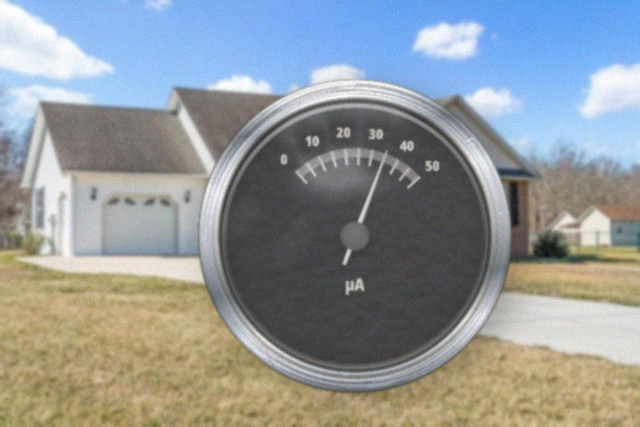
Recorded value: 35; µA
